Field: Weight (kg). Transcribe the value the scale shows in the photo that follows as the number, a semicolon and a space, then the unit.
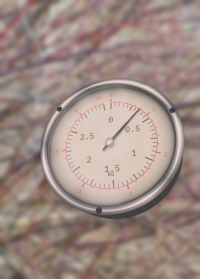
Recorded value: 0.35; kg
